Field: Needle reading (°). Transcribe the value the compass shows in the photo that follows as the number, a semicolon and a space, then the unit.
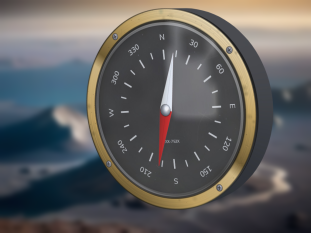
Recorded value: 195; °
